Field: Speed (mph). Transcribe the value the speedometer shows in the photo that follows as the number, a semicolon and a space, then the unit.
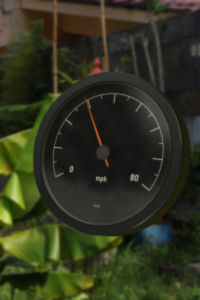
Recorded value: 30; mph
